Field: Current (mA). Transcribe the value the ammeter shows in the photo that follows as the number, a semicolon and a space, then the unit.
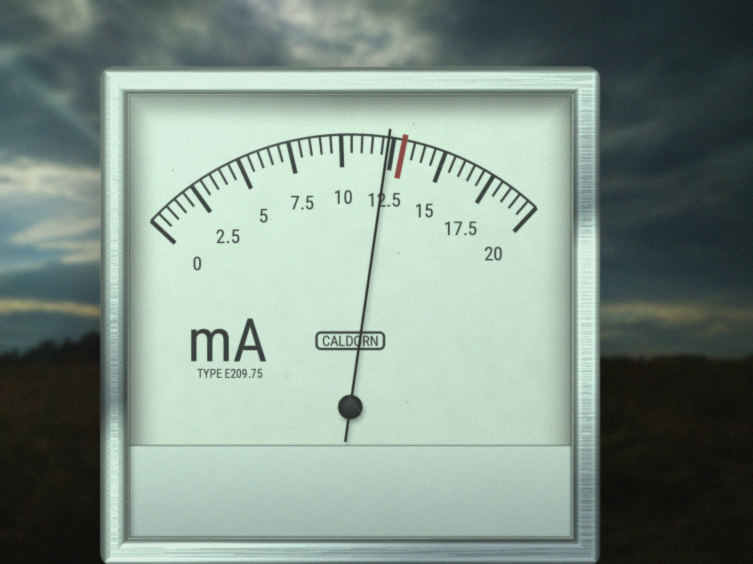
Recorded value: 12.25; mA
